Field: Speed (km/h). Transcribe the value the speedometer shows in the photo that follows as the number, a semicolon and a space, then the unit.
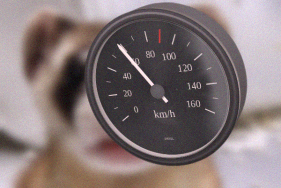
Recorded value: 60; km/h
